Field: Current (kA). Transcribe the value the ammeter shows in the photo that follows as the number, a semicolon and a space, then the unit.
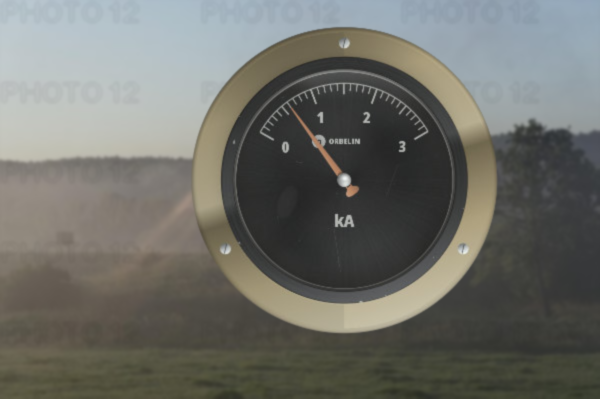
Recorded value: 0.6; kA
